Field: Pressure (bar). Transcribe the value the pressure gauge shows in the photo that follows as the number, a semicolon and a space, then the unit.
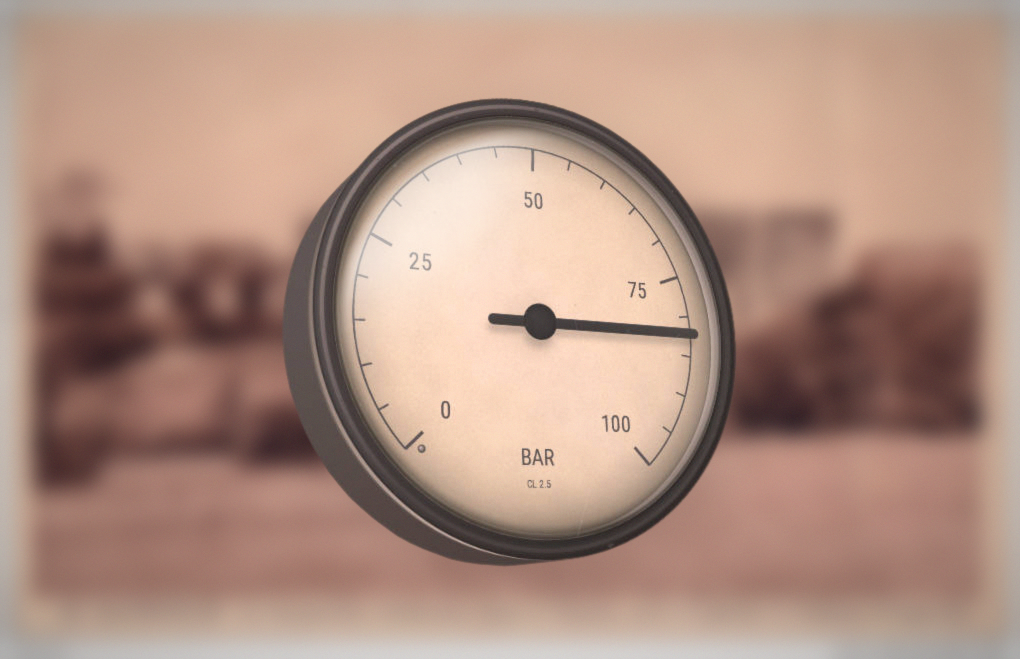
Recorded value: 82.5; bar
